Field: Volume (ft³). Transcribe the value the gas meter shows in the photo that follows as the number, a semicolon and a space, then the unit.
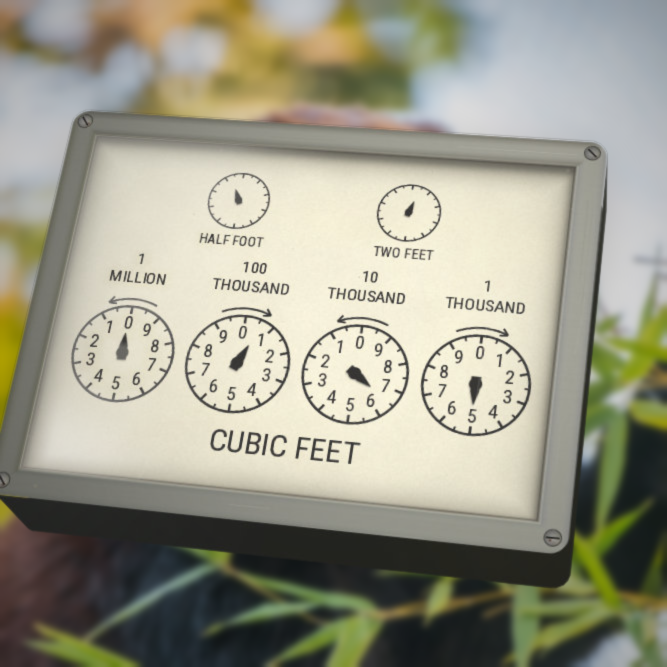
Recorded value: 6500; ft³
